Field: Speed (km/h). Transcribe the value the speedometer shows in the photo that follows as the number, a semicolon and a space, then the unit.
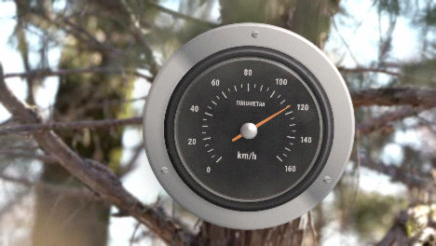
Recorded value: 115; km/h
